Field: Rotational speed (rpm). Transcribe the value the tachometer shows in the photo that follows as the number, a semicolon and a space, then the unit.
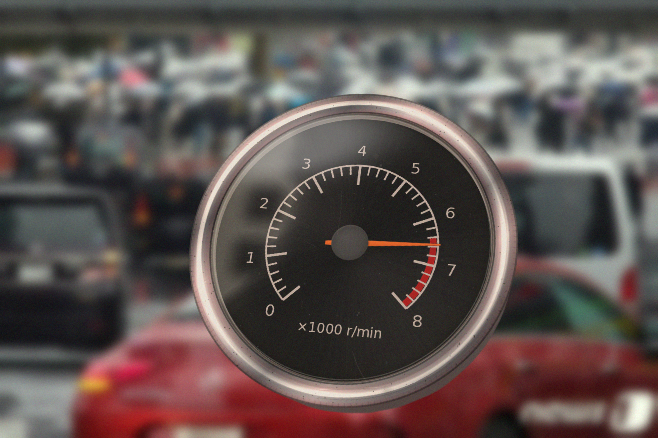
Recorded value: 6600; rpm
